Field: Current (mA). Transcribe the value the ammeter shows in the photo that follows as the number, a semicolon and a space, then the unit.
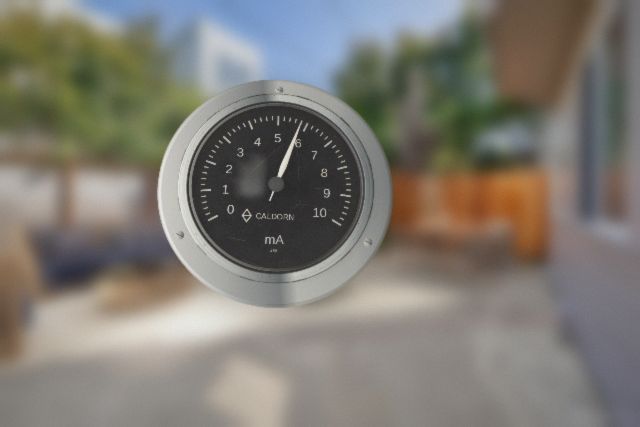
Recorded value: 5.8; mA
